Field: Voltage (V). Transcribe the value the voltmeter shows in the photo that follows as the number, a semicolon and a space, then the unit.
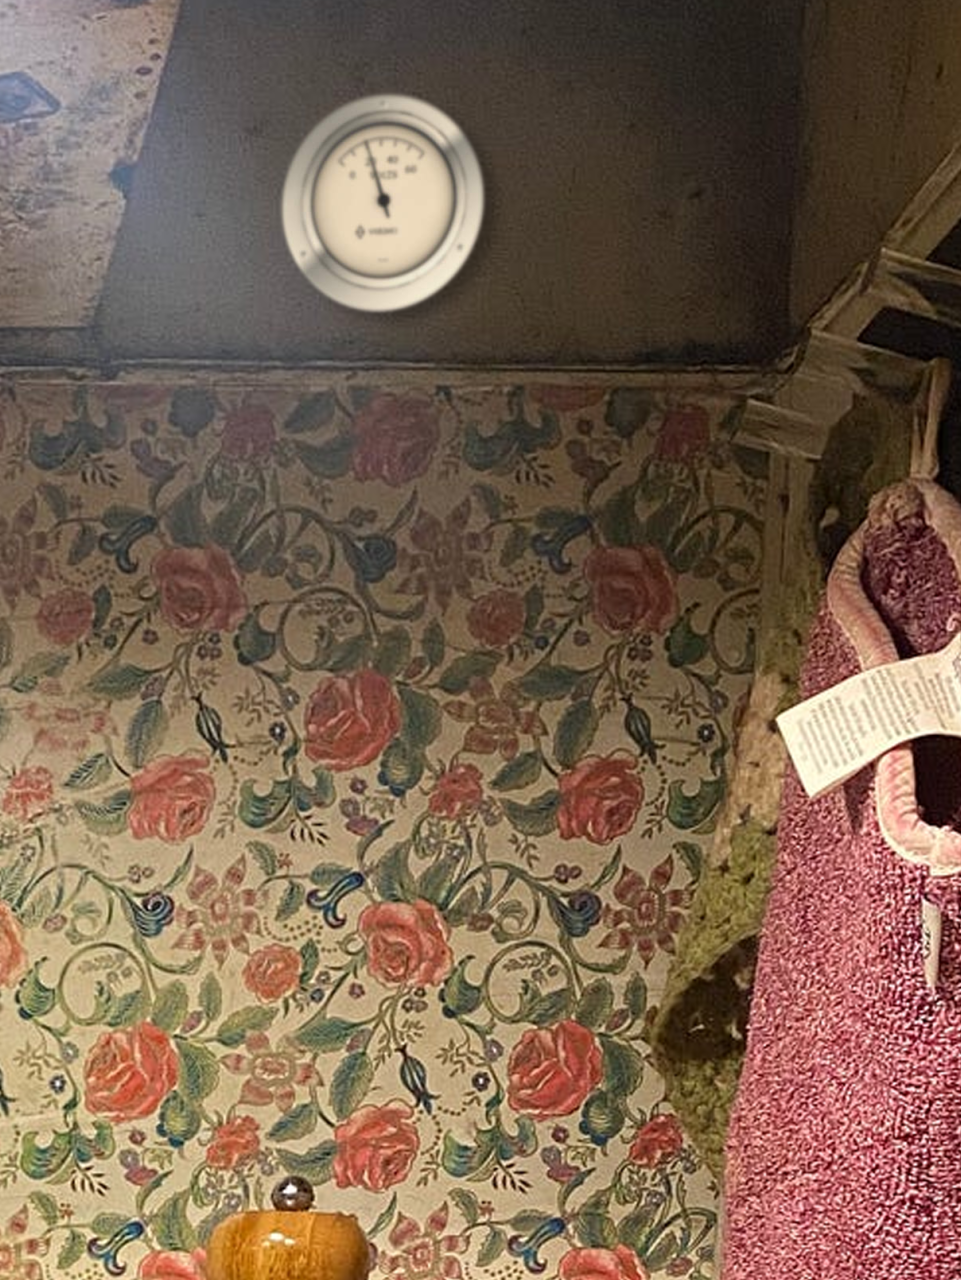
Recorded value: 20; V
